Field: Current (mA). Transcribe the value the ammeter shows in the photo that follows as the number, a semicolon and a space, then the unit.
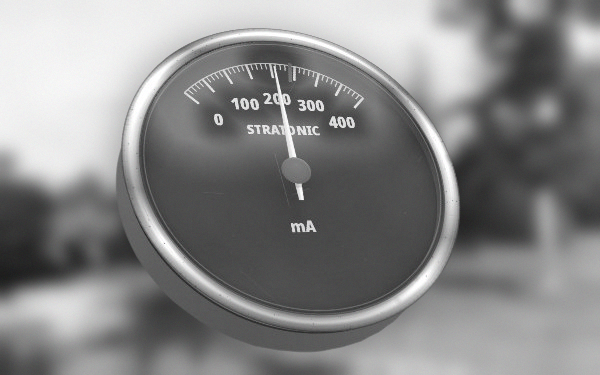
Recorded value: 200; mA
